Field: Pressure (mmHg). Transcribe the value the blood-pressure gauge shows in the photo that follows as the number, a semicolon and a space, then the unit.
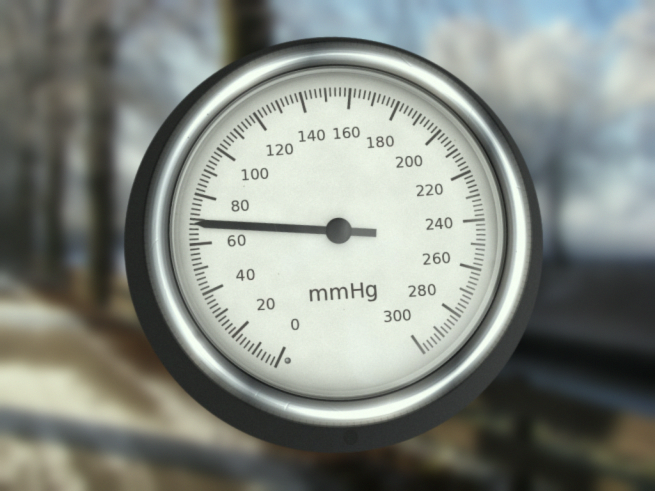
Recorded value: 68; mmHg
